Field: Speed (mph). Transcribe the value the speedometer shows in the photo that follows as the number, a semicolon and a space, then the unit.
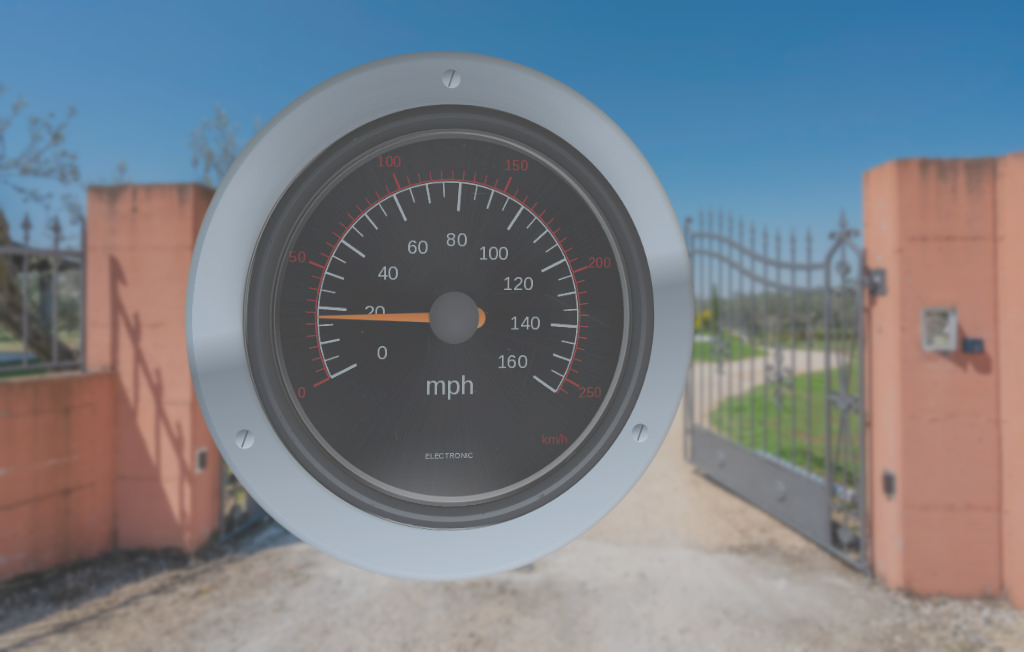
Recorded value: 17.5; mph
